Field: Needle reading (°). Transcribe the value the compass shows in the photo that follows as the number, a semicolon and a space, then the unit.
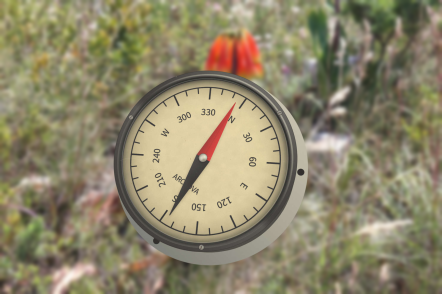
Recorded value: 355; °
